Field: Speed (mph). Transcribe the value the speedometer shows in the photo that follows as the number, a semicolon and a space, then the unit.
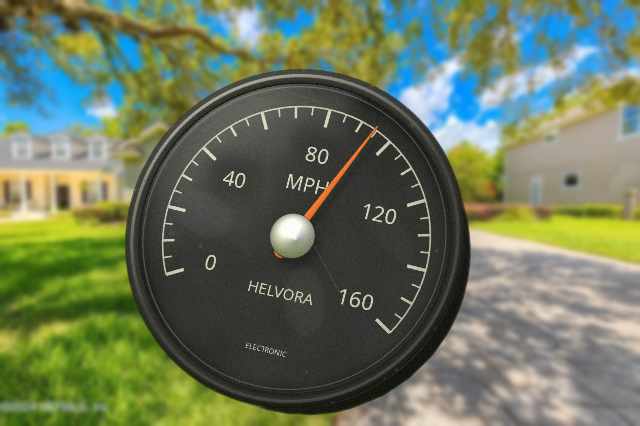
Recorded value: 95; mph
